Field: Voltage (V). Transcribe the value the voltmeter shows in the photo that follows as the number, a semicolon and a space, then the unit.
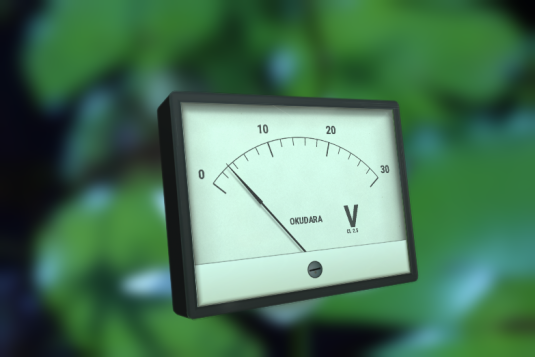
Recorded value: 3; V
